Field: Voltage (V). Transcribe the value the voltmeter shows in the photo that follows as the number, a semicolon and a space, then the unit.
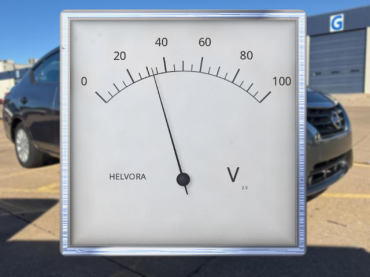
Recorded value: 32.5; V
